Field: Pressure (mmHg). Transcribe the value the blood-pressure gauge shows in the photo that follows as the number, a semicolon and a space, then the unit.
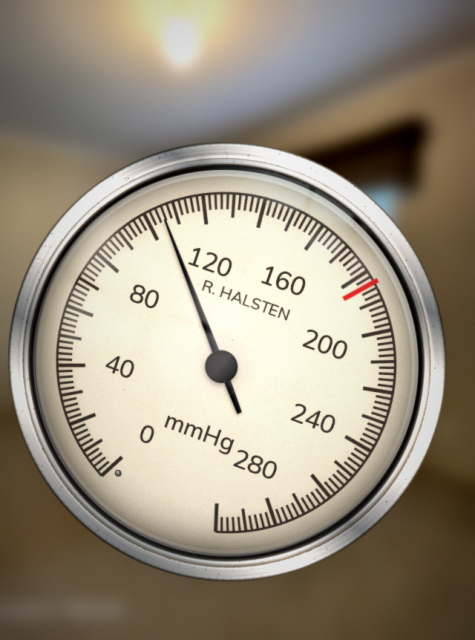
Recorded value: 106; mmHg
